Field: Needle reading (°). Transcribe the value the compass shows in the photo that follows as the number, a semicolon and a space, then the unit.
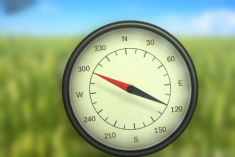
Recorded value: 300; °
